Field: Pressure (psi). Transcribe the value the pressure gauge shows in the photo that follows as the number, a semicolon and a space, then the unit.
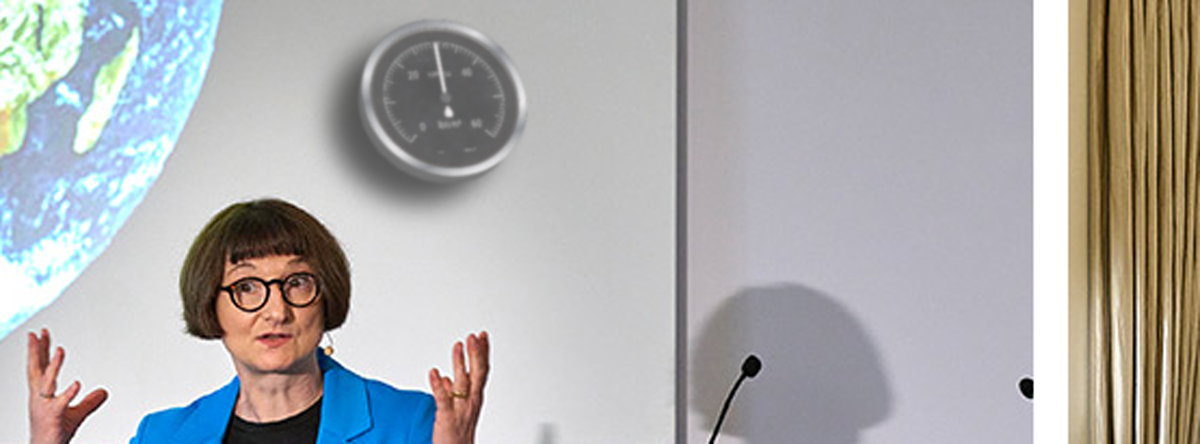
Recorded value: 30; psi
